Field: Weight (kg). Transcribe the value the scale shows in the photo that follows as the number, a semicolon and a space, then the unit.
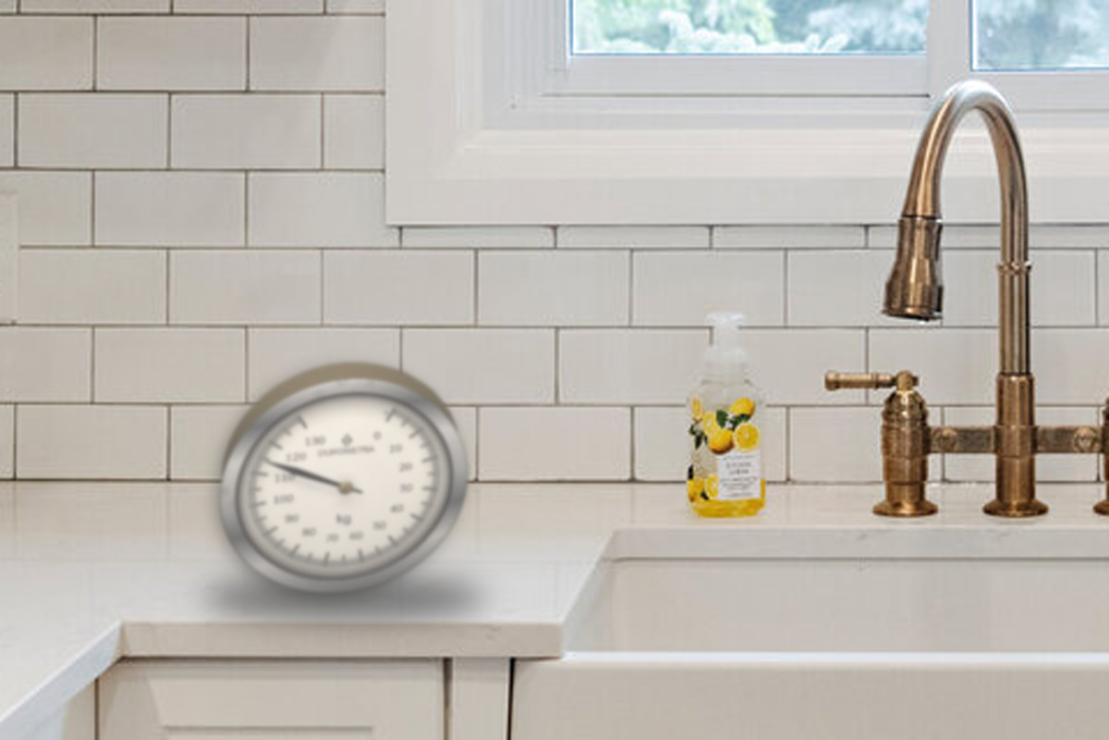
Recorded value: 115; kg
